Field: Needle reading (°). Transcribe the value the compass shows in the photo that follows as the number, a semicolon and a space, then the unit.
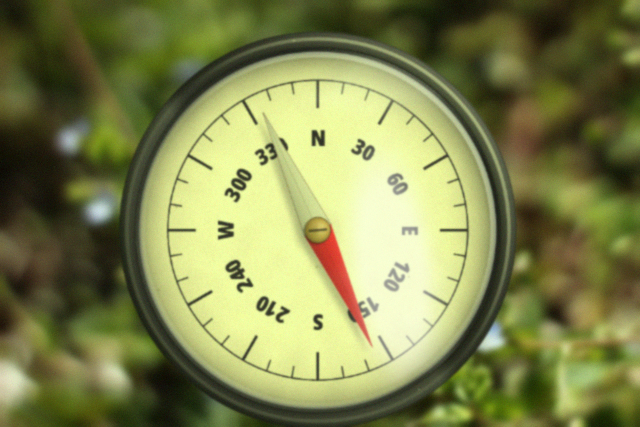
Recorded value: 155; °
